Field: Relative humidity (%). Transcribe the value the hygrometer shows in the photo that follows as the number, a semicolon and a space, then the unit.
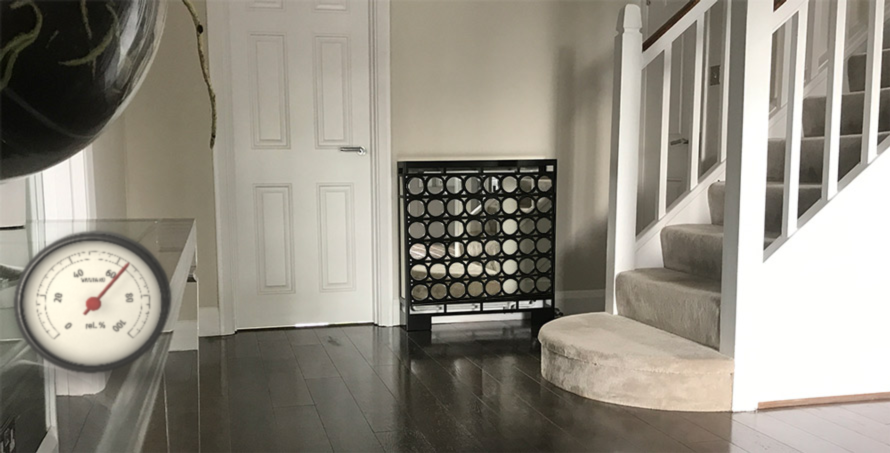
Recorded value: 64; %
